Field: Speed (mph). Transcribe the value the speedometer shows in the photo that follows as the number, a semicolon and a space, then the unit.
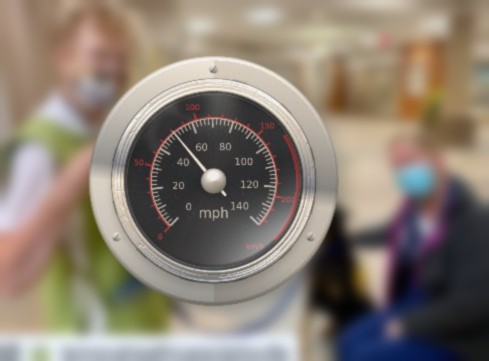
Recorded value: 50; mph
